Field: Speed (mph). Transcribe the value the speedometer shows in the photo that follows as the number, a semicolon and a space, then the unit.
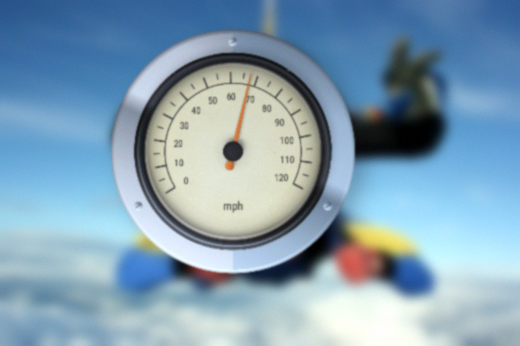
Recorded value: 67.5; mph
